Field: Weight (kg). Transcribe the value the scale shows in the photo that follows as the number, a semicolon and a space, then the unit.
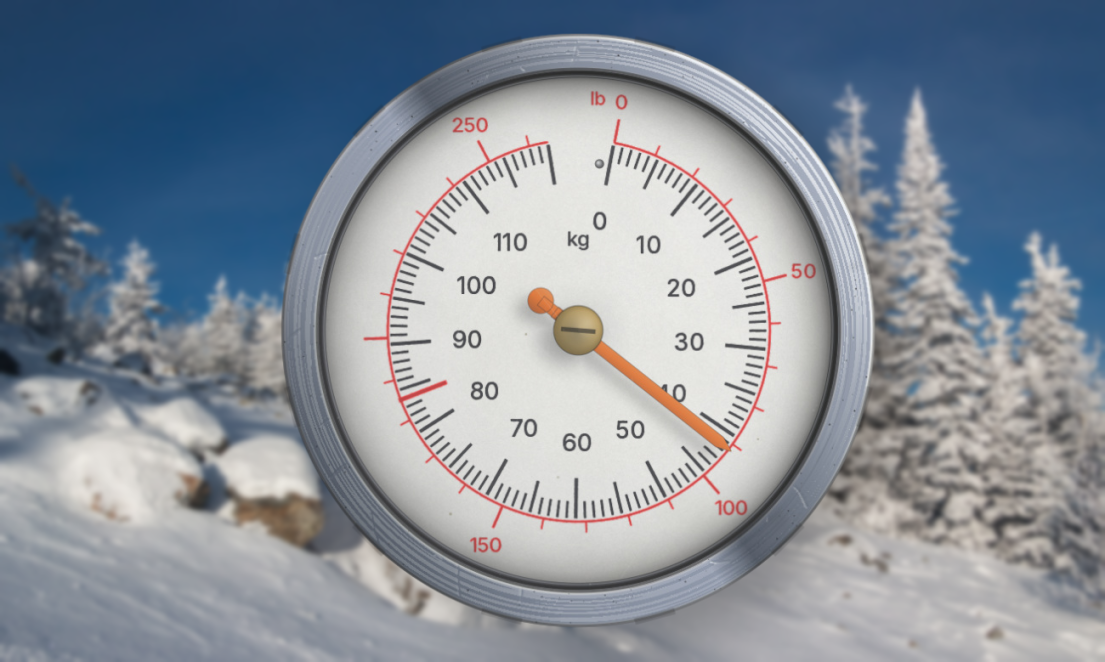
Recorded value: 41.5; kg
